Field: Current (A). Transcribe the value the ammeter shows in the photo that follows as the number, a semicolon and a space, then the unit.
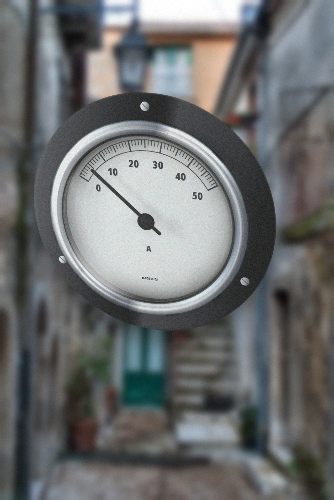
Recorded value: 5; A
